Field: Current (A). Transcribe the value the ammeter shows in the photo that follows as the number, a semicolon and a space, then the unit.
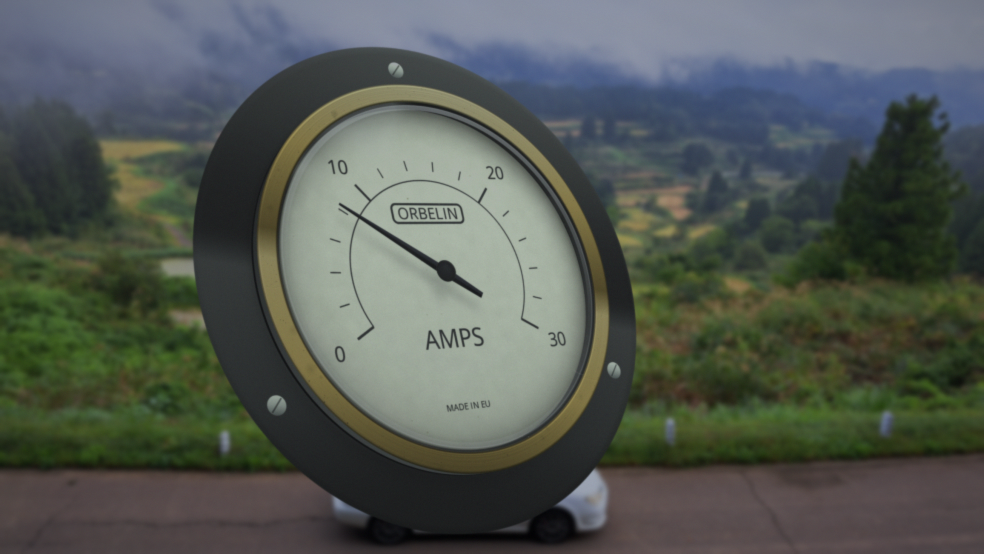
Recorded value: 8; A
